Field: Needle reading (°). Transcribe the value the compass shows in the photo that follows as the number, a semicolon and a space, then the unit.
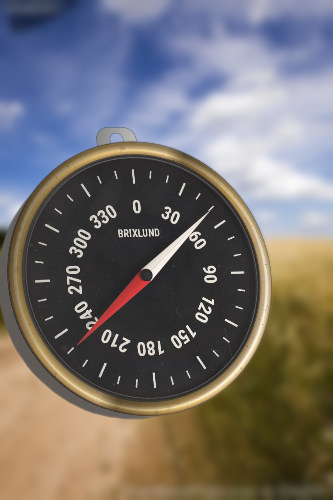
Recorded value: 230; °
